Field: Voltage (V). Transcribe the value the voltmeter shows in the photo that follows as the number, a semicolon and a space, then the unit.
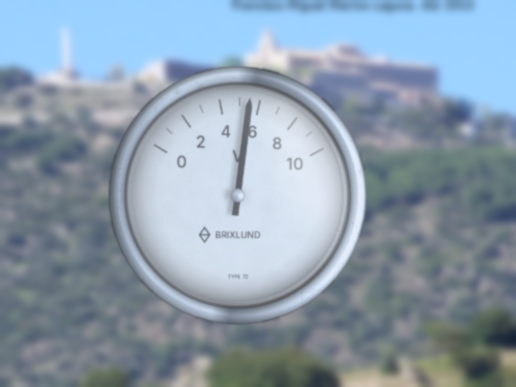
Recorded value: 5.5; V
